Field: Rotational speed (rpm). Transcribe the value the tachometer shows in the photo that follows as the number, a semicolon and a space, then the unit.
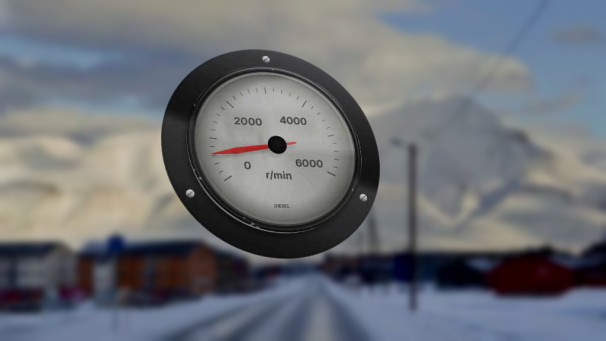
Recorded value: 600; rpm
